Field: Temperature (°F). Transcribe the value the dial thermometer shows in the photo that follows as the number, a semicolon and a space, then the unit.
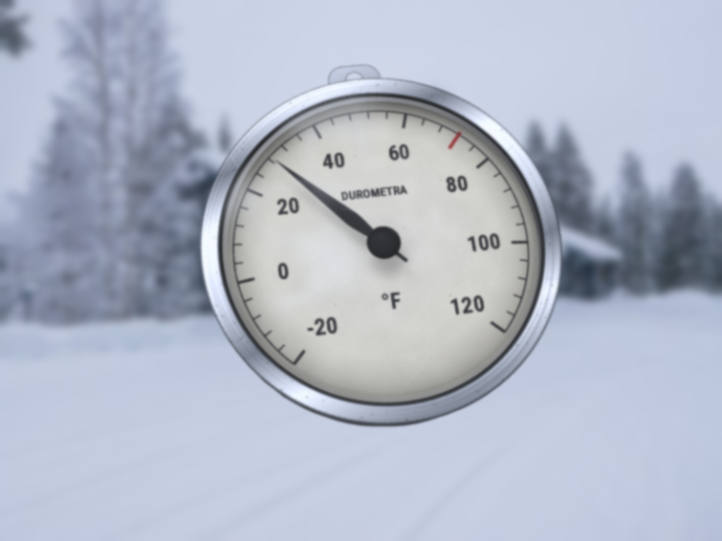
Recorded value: 28; °F
